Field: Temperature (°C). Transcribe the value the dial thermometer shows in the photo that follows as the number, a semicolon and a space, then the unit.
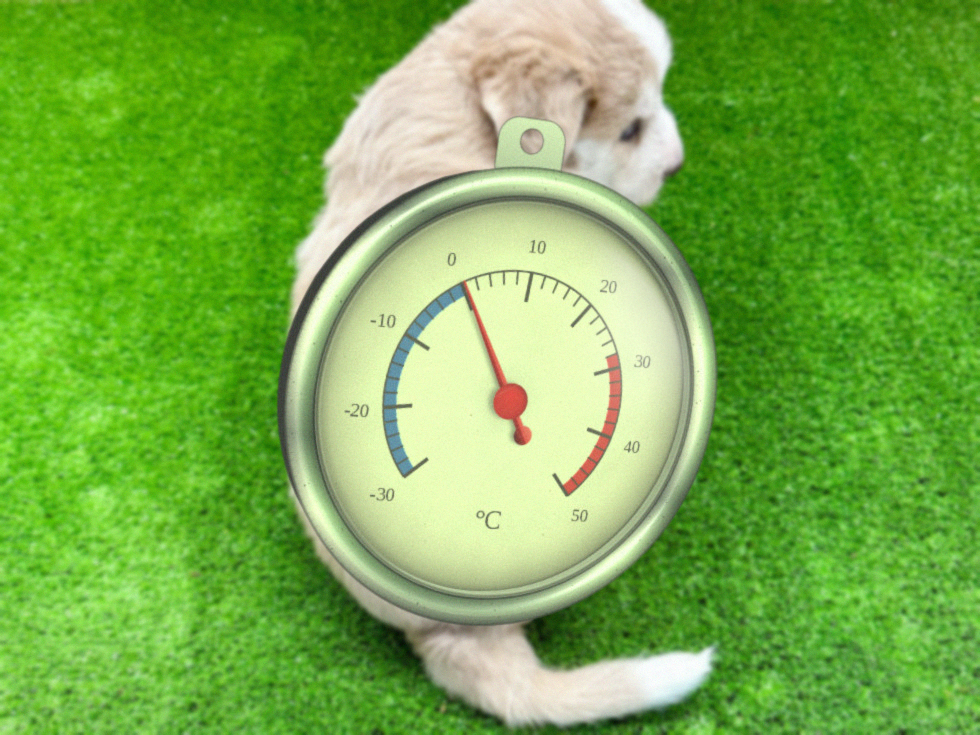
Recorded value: 0; °C
